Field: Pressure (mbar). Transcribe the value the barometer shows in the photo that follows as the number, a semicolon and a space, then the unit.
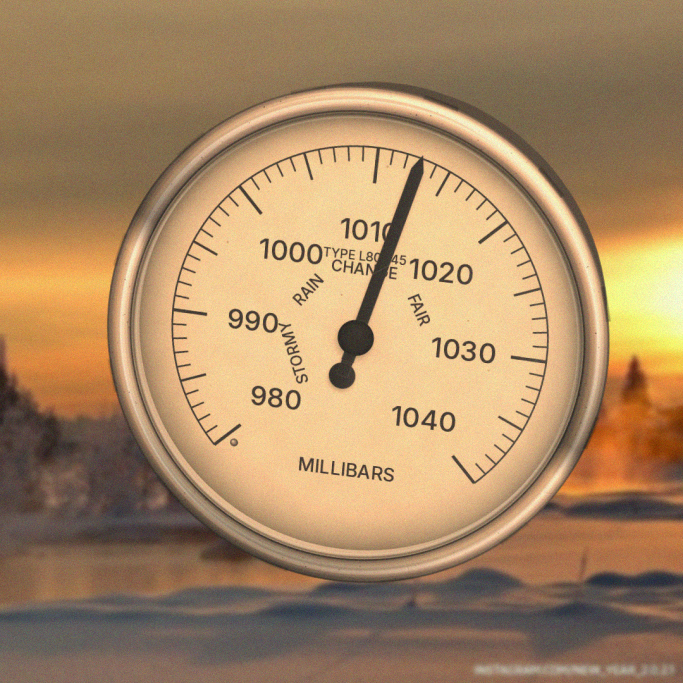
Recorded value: 1013; mbar
